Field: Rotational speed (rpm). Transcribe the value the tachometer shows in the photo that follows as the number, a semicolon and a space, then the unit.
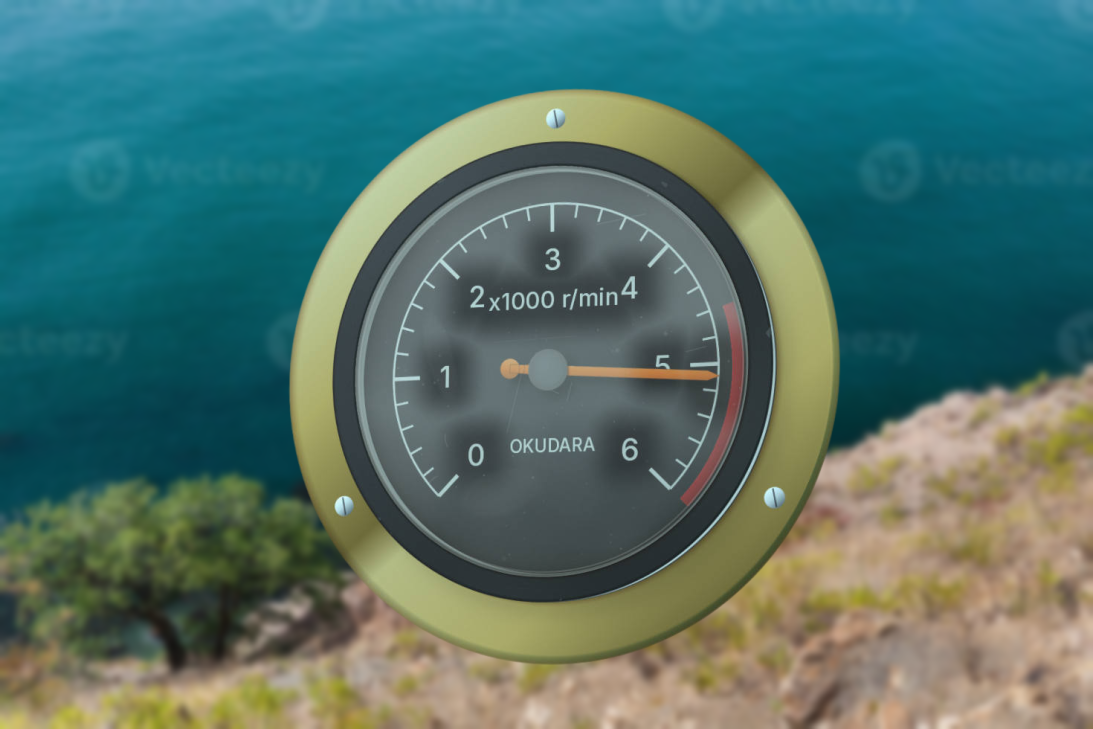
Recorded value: 5100; rpm
